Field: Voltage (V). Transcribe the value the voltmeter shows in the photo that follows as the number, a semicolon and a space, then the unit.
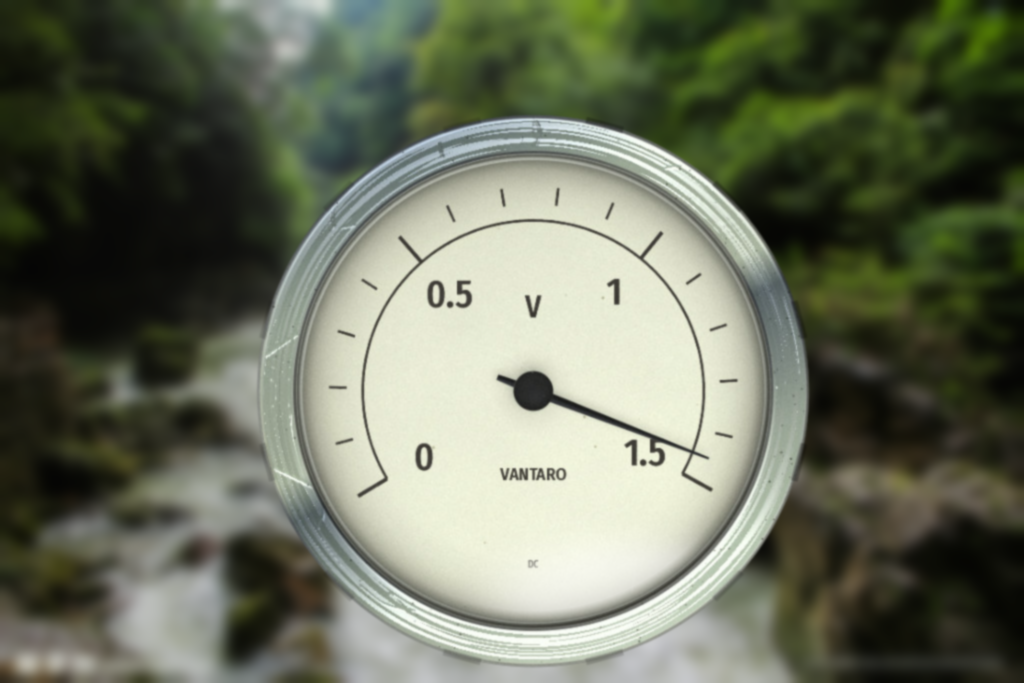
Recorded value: 1.45; V
